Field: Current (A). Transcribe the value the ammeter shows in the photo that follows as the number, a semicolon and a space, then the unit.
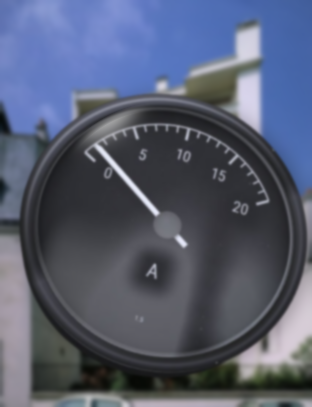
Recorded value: 1; A
